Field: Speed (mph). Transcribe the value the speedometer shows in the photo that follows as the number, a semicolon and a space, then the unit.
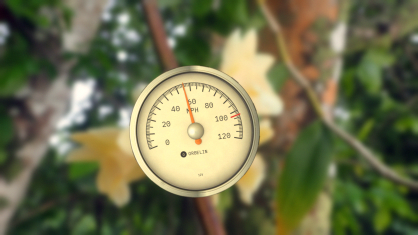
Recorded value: 55; mph
